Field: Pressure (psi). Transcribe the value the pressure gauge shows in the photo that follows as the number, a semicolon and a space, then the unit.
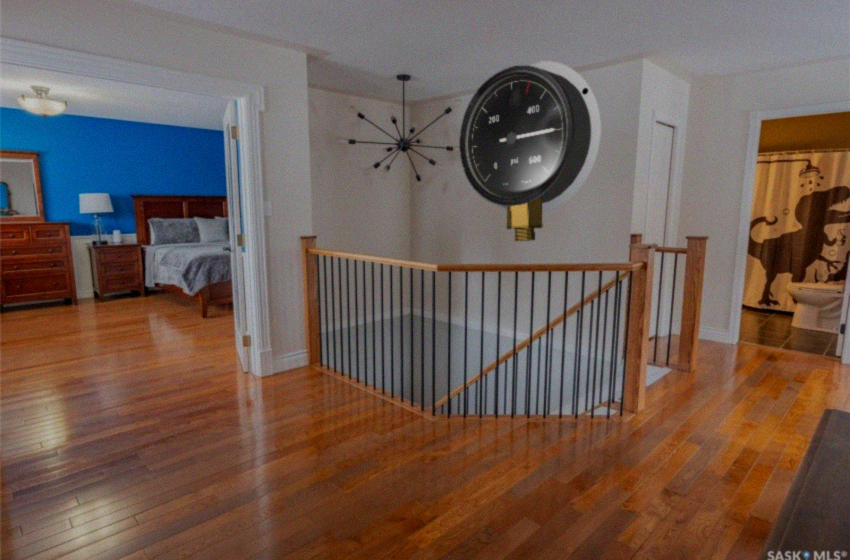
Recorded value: 500; psi
